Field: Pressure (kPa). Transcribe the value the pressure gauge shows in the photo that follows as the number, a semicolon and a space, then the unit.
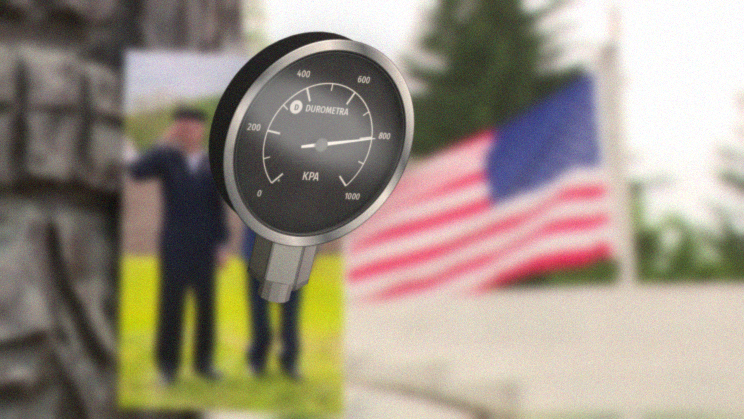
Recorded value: 800; kPa
